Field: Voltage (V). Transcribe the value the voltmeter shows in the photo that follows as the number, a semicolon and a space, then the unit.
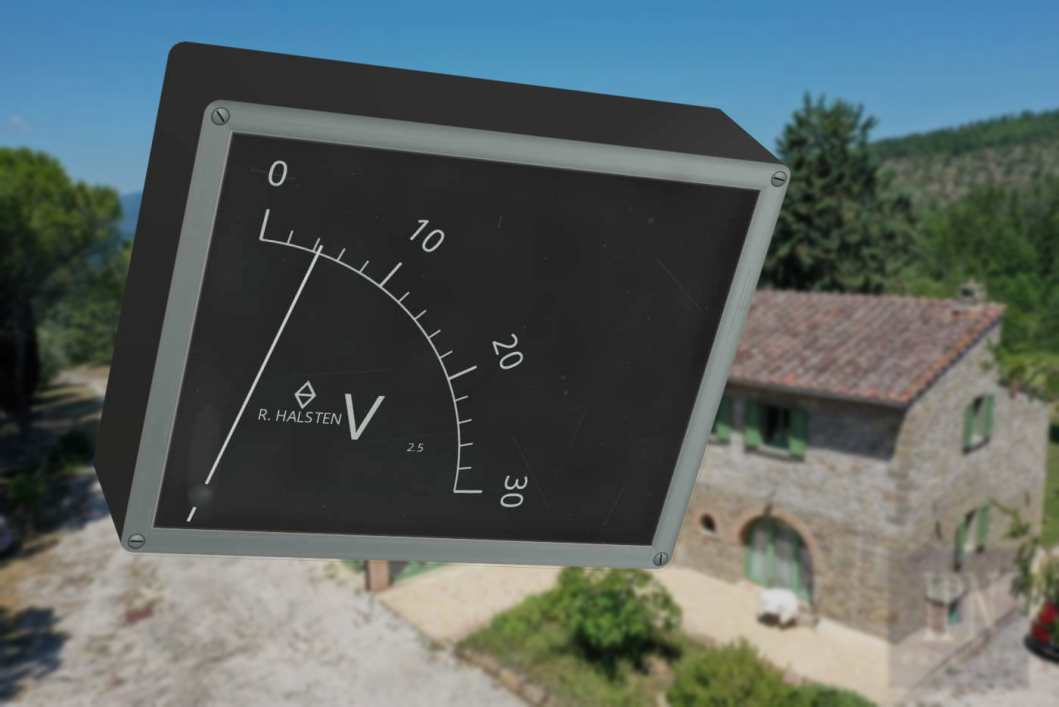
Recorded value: 4; V
